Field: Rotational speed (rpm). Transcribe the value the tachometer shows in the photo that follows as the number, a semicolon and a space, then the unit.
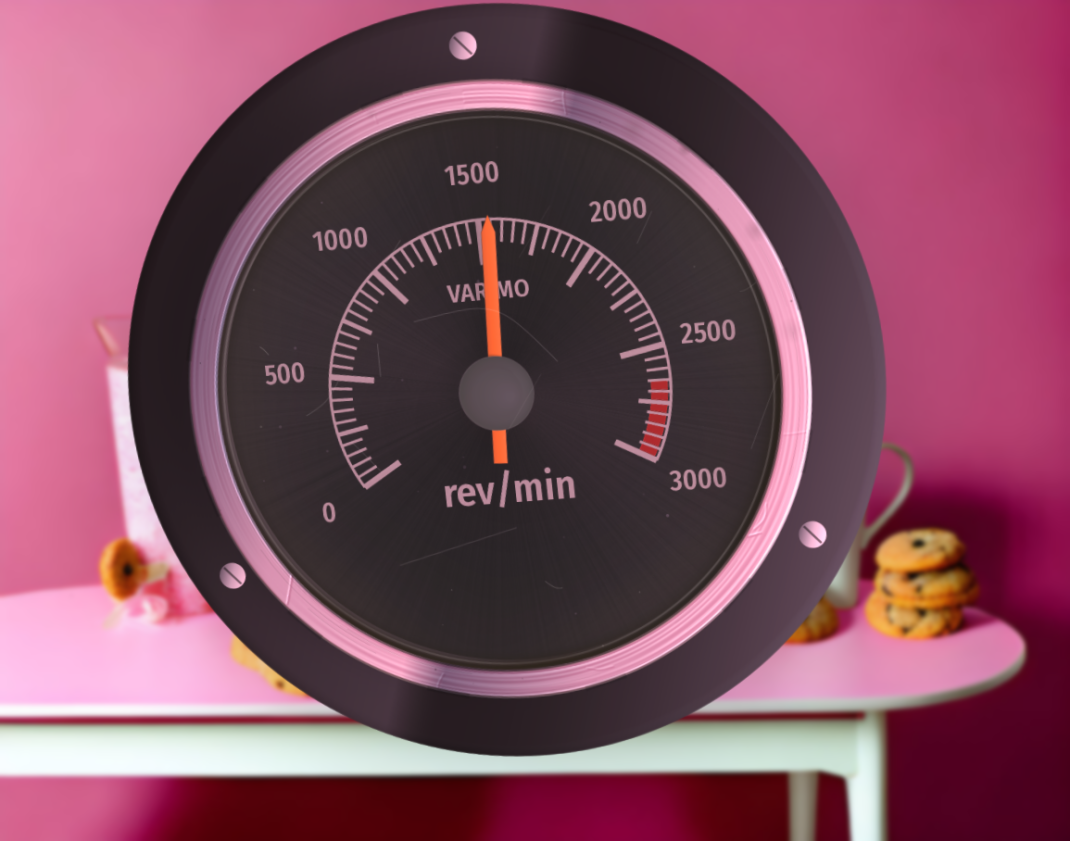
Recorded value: 1550; rpm
